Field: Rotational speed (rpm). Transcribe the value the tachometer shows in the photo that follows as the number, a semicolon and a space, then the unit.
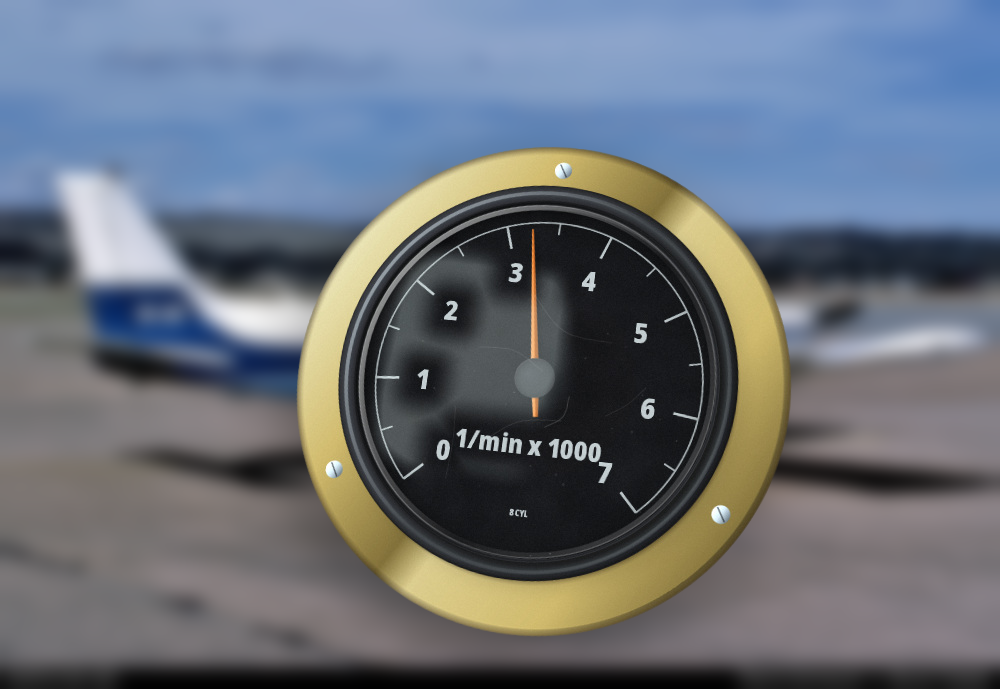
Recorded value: 3250; rpm
